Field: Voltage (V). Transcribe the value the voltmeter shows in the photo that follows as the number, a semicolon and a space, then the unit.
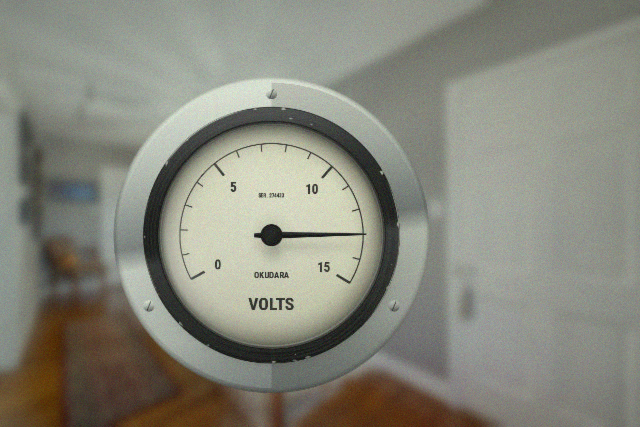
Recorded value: 13; V
